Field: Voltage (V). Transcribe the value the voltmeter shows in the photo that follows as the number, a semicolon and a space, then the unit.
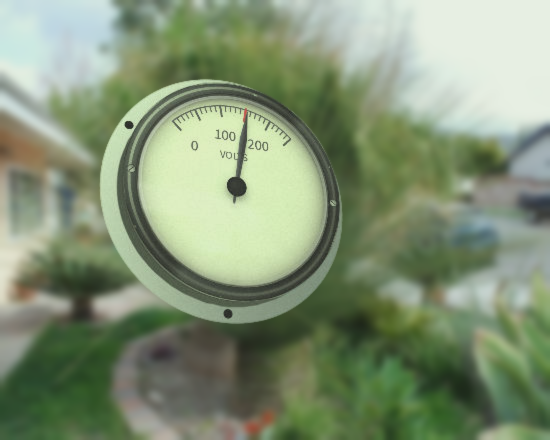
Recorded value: 150; V
